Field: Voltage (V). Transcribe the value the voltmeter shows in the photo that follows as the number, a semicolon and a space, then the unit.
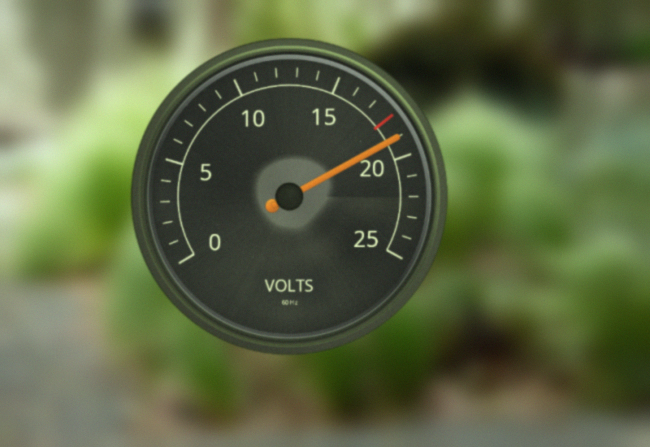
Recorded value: 19; V
